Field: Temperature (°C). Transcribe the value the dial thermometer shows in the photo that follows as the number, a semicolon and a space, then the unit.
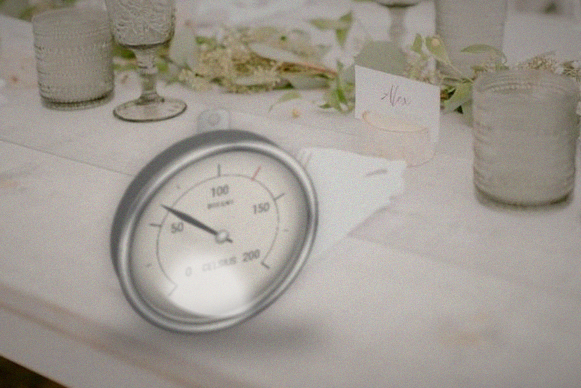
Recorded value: 62.5; °C
